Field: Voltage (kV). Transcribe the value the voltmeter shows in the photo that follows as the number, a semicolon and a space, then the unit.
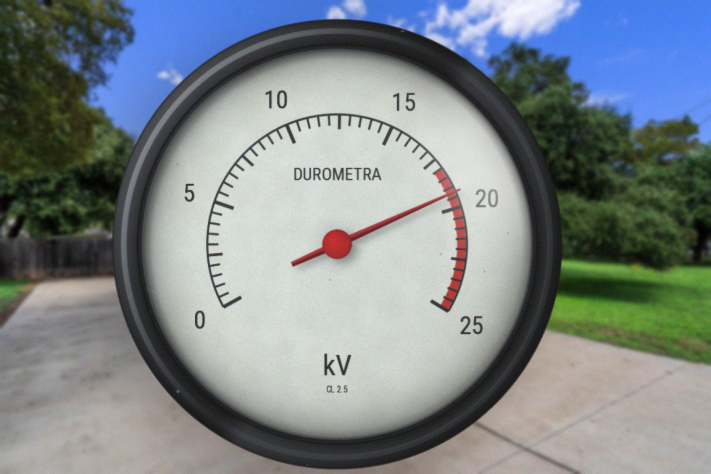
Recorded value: 19.25; kV
